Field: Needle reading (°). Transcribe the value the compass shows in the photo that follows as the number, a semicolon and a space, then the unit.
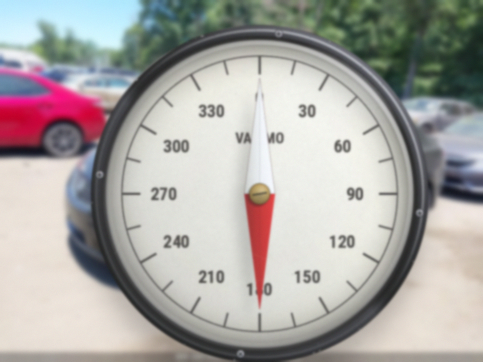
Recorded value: 180; °
